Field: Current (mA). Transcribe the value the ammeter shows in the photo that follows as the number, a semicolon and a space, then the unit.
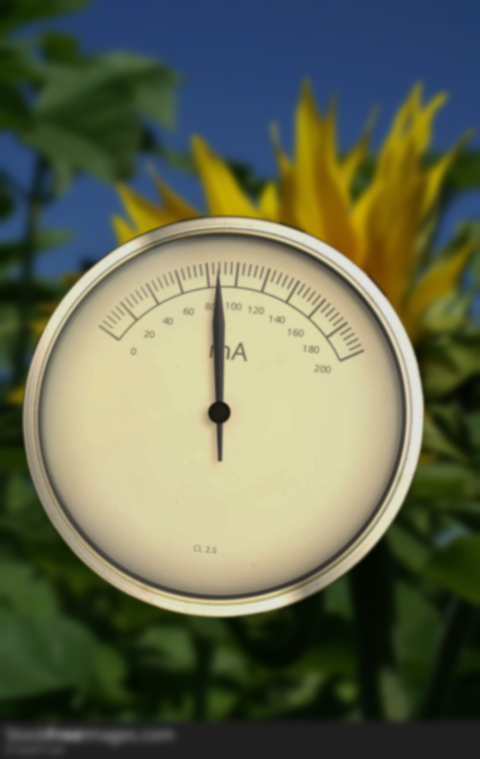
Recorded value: 88; mA
